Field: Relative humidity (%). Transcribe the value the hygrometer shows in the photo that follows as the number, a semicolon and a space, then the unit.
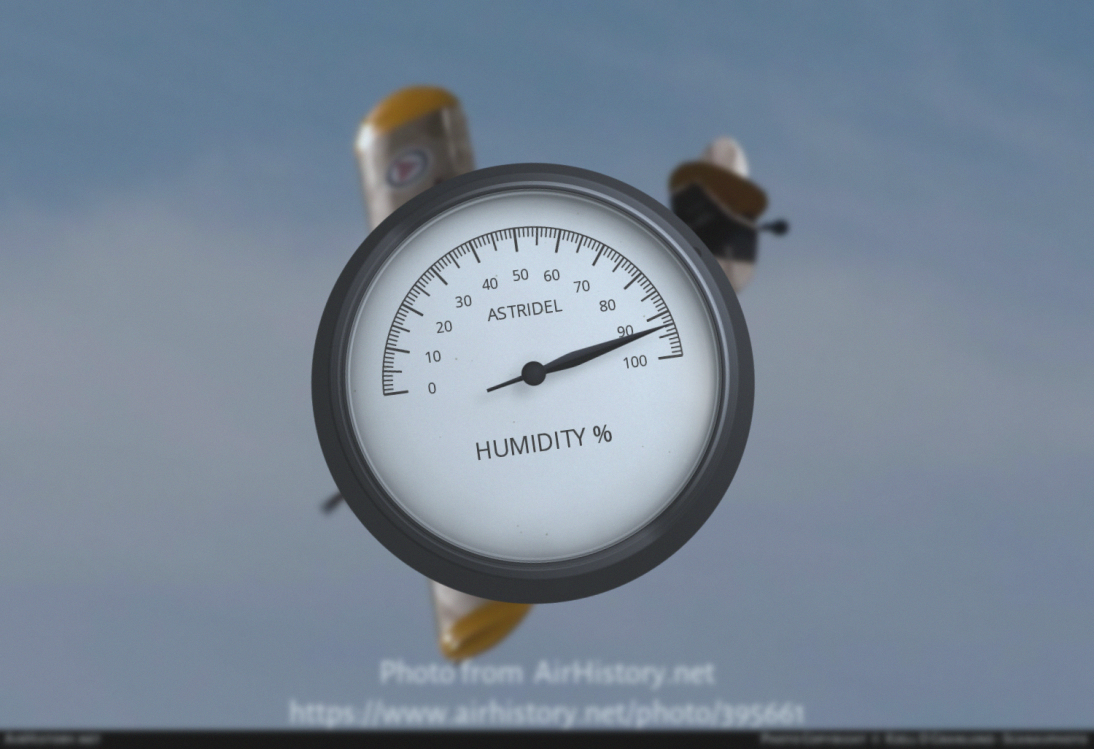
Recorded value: 93; %
